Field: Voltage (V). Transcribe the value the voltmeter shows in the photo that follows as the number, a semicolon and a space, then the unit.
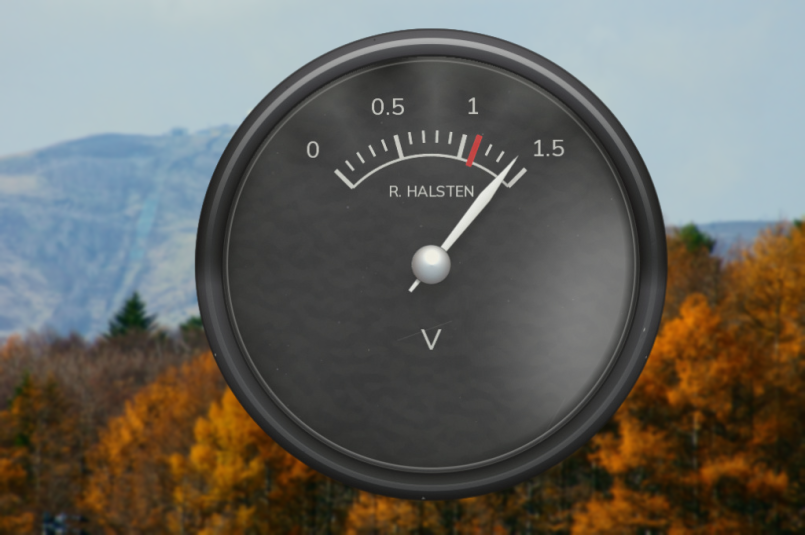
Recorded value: 1.4; V
